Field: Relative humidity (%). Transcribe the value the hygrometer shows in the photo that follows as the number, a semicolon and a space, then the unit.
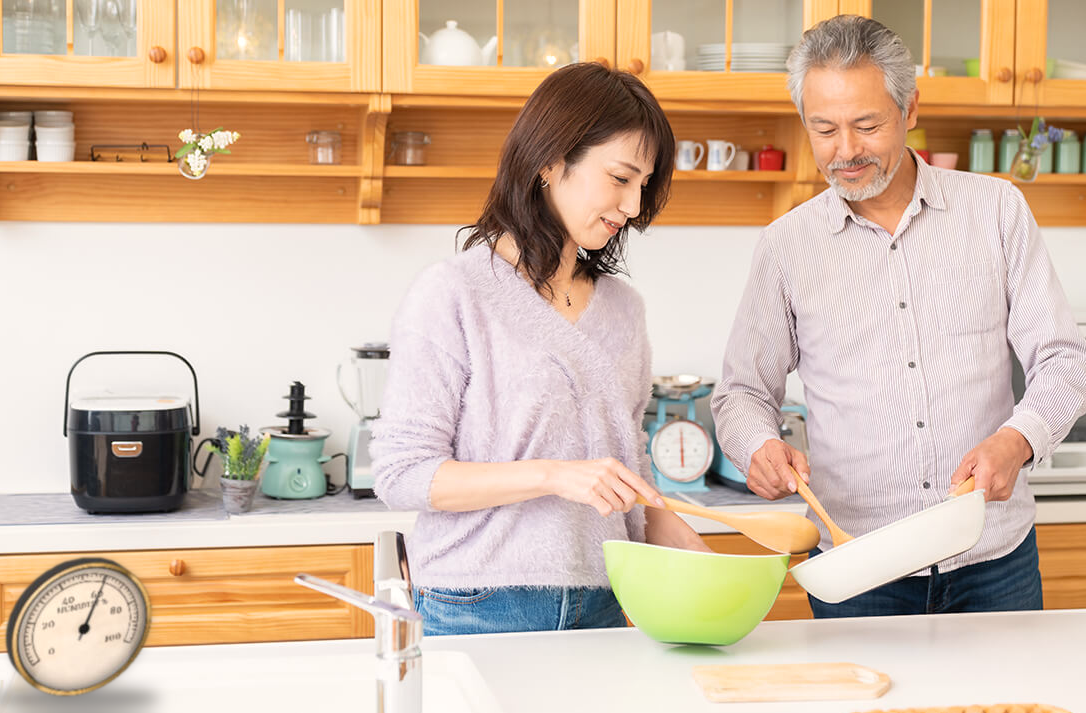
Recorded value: 60; %
